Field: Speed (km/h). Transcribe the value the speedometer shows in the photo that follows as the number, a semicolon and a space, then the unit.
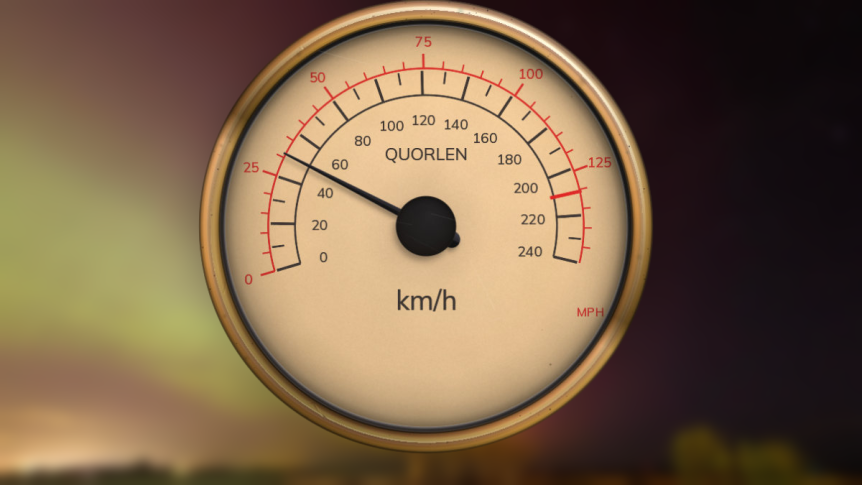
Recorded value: 50; km/h
